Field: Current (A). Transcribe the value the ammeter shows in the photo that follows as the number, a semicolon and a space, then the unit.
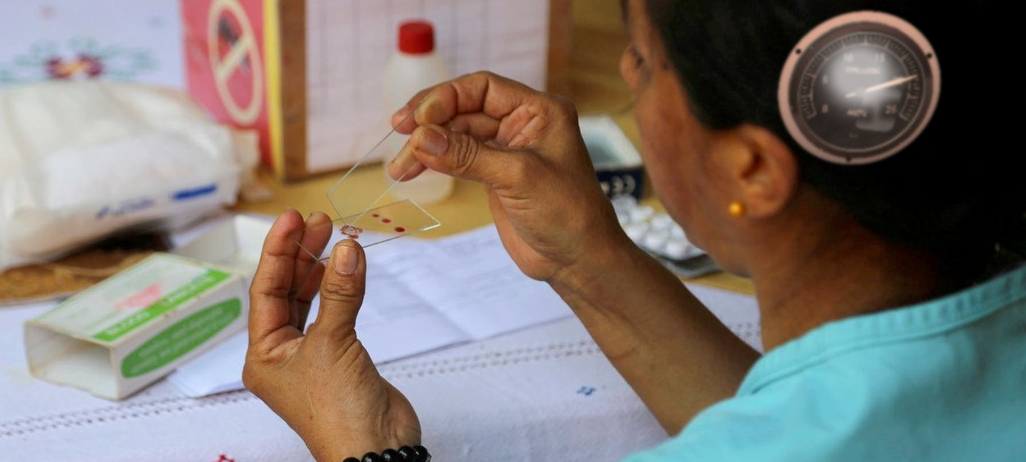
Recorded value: 20; A
